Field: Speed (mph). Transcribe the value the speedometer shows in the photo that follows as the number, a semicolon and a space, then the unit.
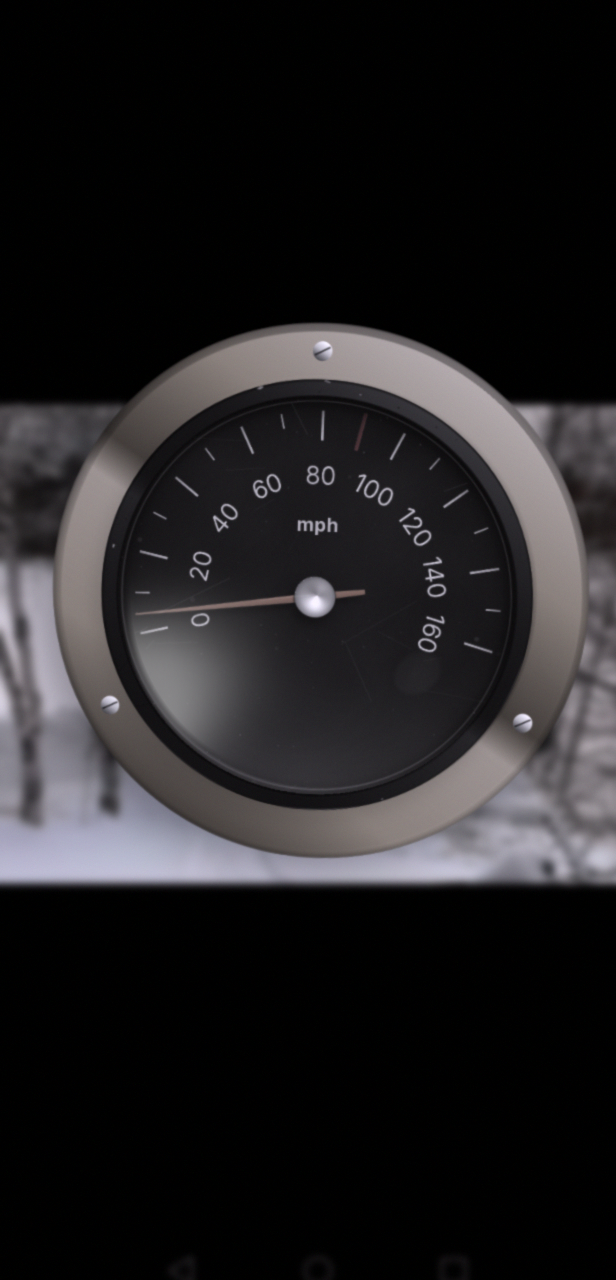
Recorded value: 5; mph
